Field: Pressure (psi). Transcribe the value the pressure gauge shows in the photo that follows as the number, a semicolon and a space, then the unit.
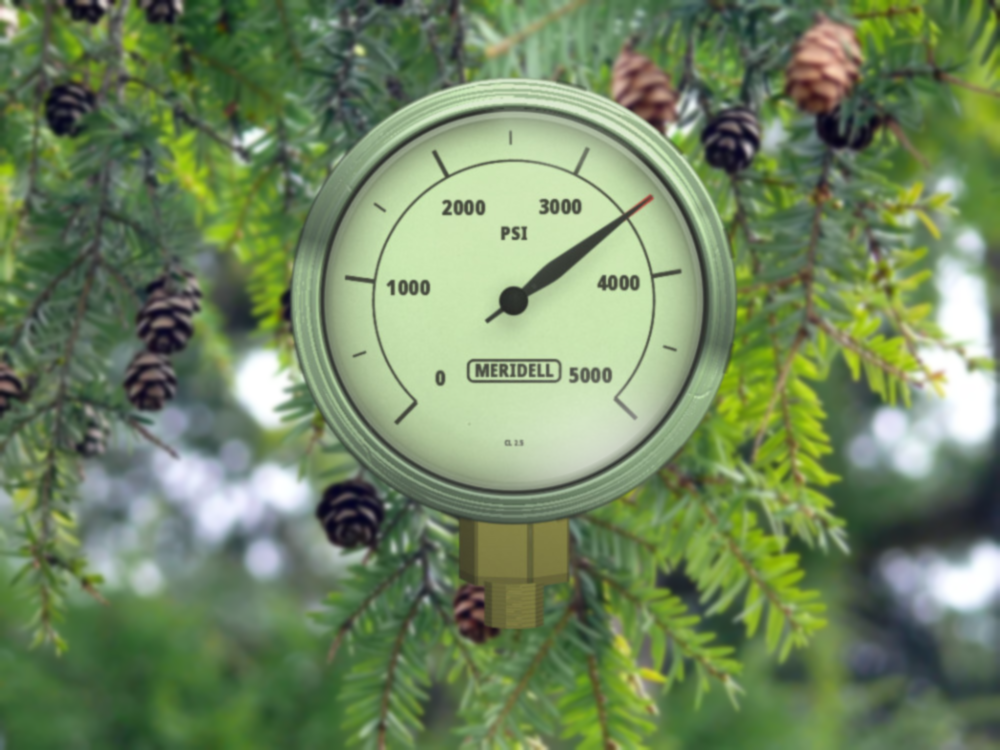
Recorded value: 3500; psi
